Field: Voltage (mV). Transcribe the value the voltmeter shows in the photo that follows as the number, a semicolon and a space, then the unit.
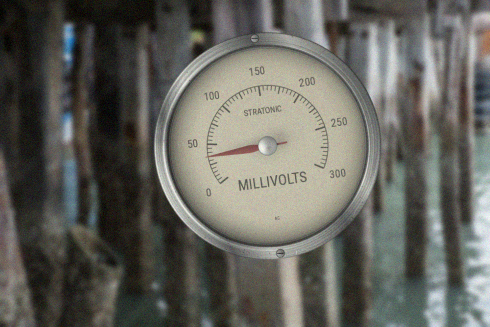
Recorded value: 35; mV
